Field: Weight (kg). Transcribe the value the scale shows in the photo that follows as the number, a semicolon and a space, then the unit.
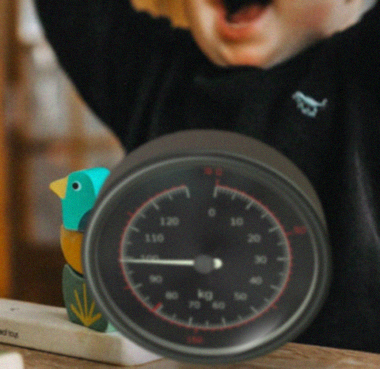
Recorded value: 100; kg
